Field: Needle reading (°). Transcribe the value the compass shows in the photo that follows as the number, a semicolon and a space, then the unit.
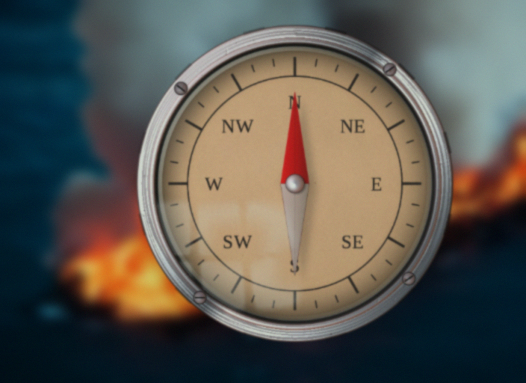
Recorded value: 0; °
